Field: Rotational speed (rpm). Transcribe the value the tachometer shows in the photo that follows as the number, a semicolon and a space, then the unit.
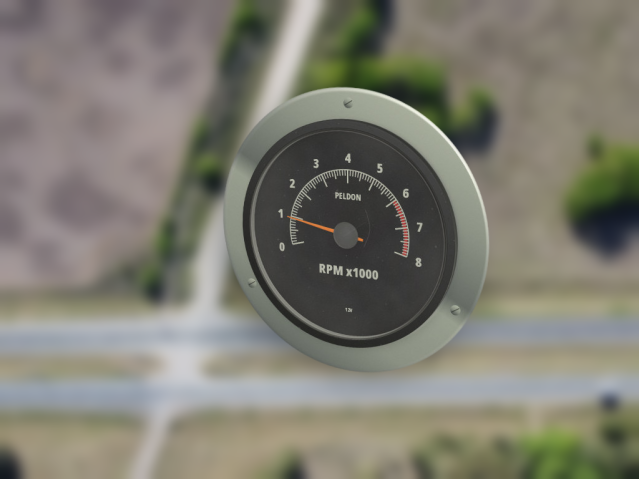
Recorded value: 1000; rpm
